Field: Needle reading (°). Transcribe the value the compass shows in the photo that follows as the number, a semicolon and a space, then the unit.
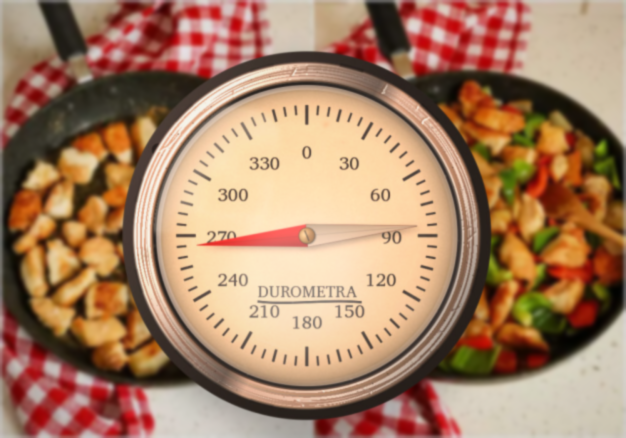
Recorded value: 265; °
